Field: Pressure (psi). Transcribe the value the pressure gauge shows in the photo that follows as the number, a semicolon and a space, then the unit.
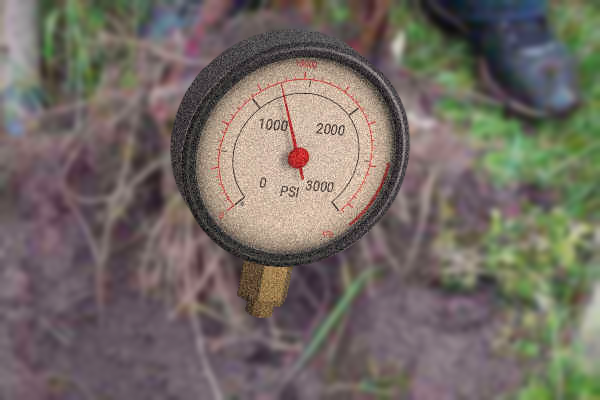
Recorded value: 1250; psi
